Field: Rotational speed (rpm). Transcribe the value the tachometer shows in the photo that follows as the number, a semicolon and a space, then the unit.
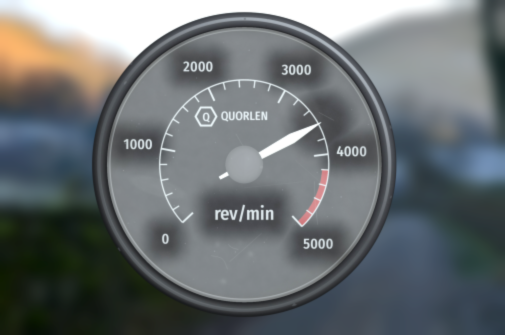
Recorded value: 3600; rpm
